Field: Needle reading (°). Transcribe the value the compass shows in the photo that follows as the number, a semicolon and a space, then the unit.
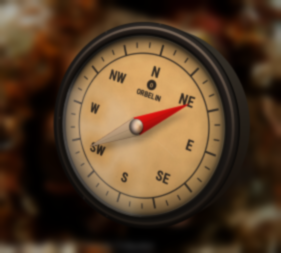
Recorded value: 50; °
